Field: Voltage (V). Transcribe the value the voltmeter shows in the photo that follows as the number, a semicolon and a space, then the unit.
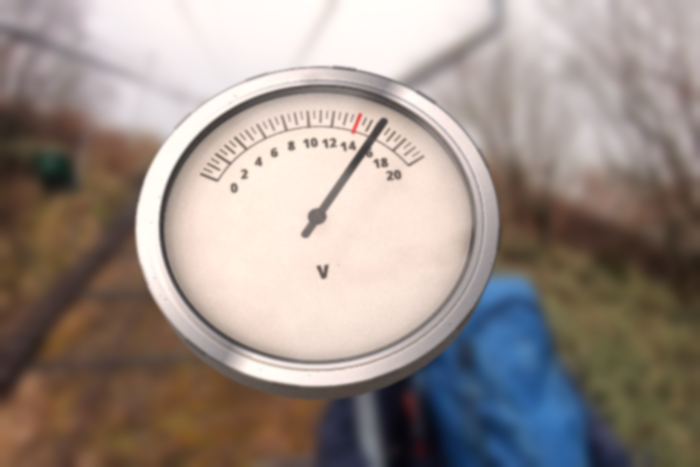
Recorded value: 16; V
